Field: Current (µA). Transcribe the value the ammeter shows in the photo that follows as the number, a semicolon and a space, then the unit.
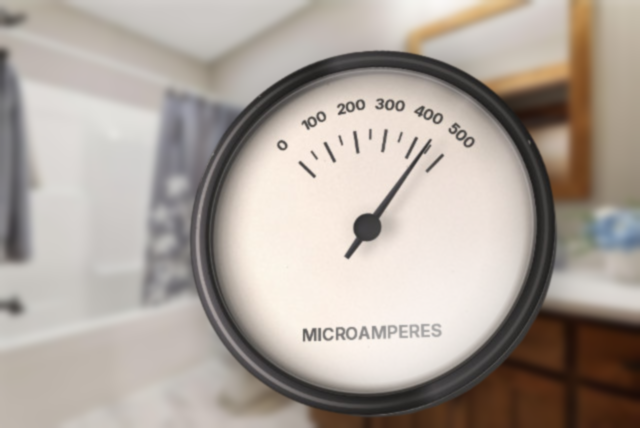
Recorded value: 450; µA
